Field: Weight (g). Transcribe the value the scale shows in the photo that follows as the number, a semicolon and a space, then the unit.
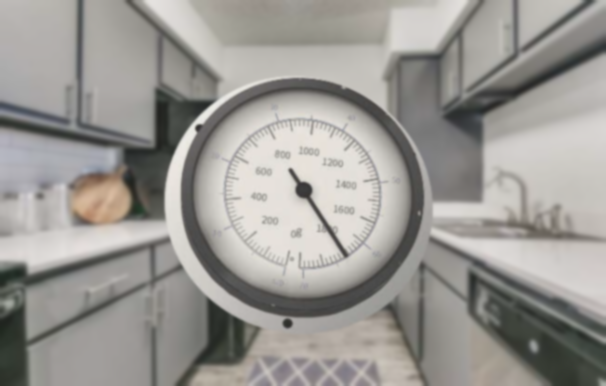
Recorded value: 1800; g
